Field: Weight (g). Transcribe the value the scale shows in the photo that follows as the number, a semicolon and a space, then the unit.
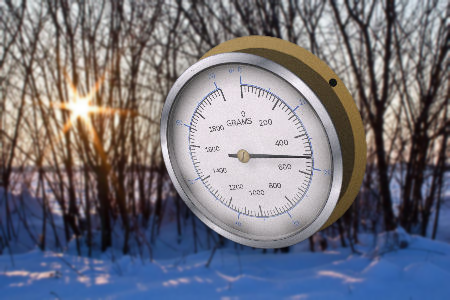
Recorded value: 500; g
